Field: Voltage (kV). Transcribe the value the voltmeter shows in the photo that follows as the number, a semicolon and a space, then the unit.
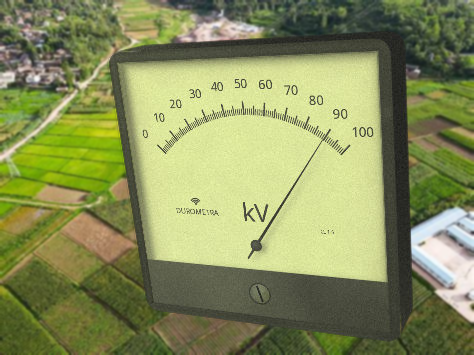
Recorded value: 90; kV
